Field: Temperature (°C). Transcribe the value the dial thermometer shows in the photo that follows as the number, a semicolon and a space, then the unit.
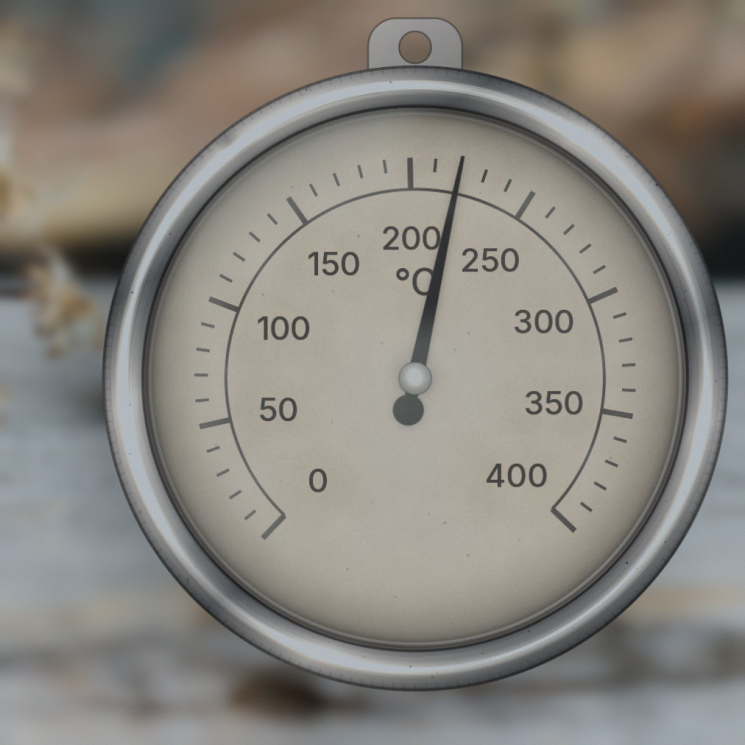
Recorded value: 220; °C
